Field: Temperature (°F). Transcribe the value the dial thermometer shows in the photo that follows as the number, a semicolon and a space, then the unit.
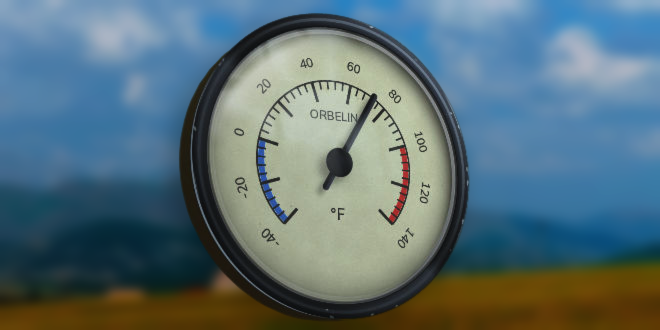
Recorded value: 72; °F
